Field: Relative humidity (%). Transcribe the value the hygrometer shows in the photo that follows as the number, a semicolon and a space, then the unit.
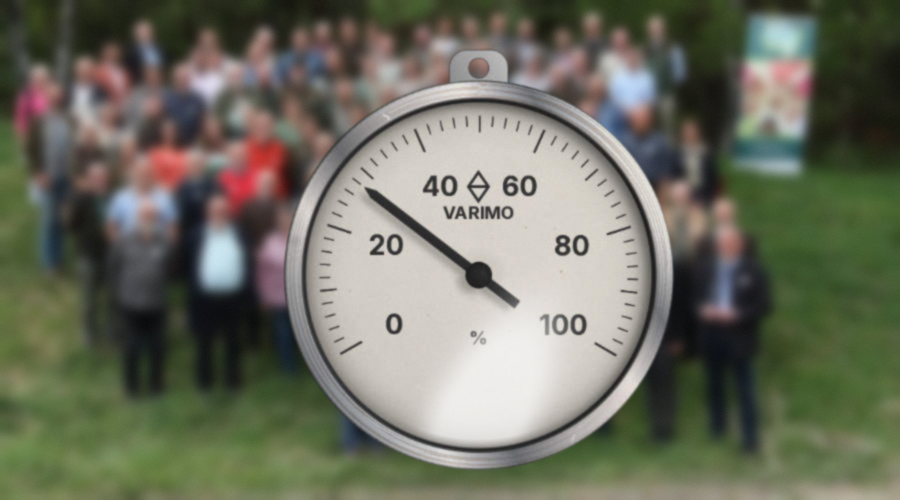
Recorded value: 28; %
